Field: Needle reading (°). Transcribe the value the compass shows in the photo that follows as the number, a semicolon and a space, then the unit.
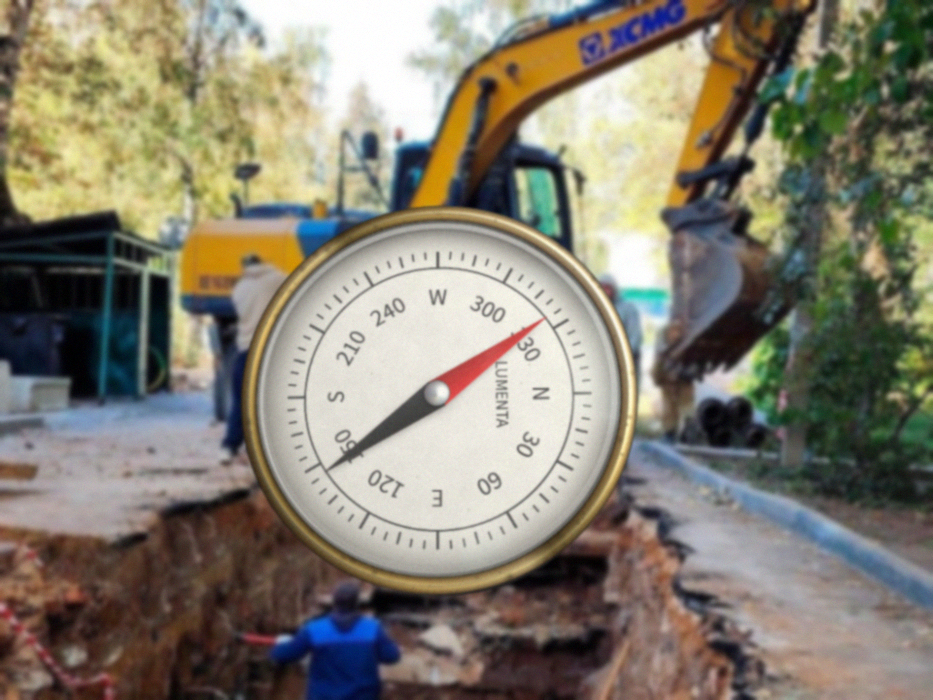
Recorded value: 325; °
